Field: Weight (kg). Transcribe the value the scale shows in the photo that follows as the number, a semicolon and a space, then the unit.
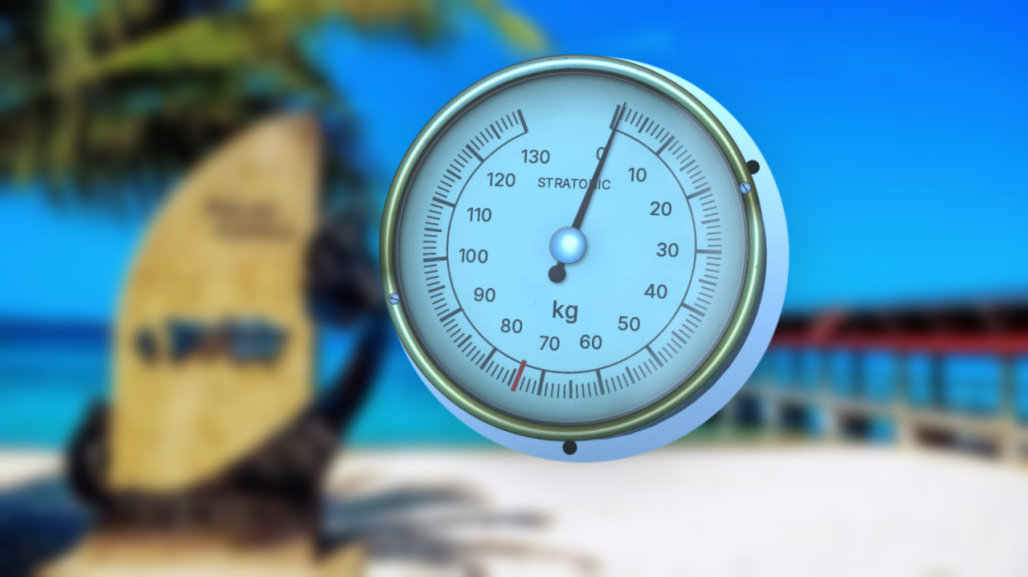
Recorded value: 1; kg
